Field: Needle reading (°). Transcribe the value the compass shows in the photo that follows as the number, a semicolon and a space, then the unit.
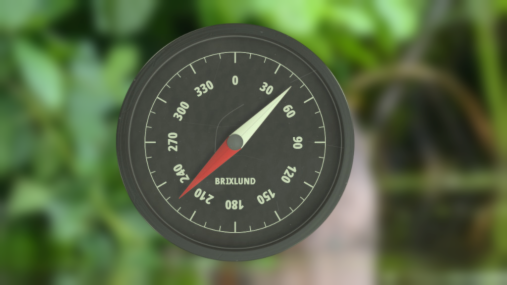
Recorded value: 225; °
